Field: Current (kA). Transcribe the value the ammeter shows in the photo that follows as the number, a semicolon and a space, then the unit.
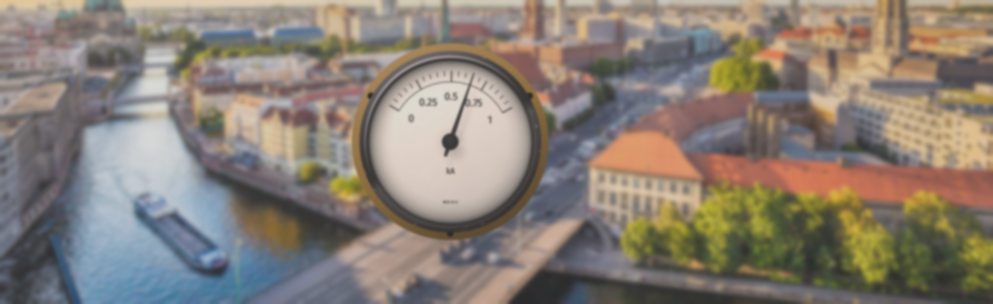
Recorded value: 0.65; kA
